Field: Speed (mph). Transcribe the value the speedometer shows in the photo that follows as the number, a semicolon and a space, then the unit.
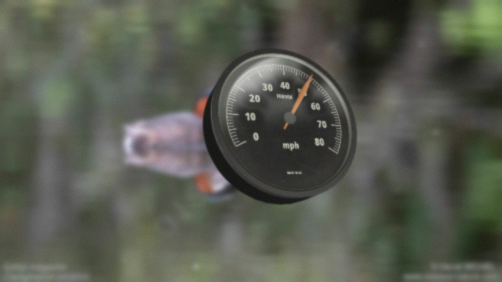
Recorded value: 50; mph
